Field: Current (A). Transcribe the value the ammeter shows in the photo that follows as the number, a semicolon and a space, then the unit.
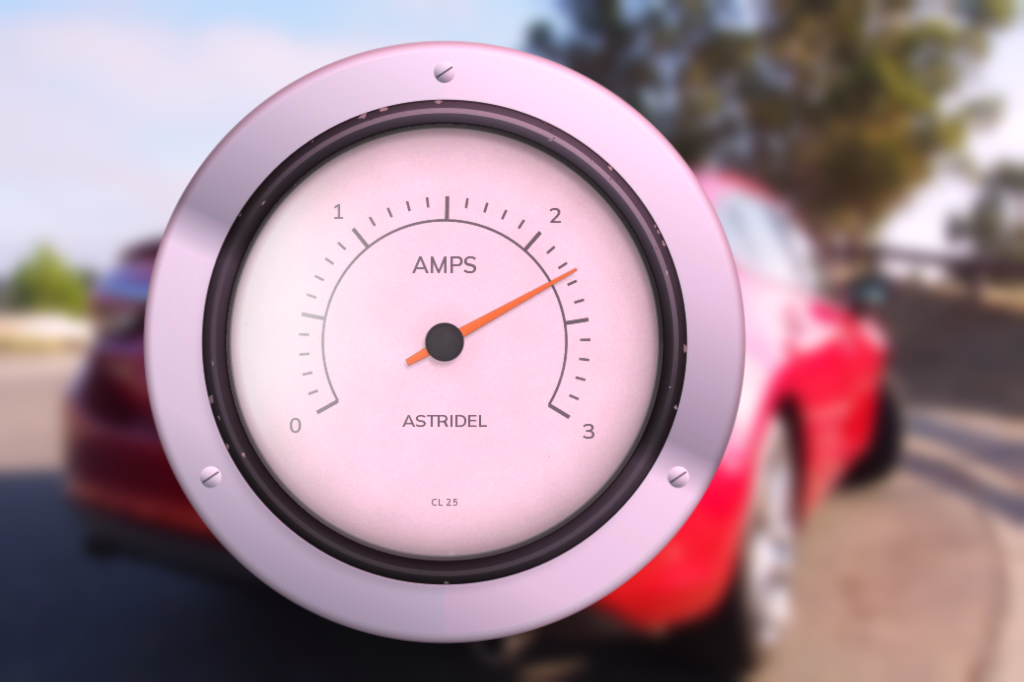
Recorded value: 2.25; A
